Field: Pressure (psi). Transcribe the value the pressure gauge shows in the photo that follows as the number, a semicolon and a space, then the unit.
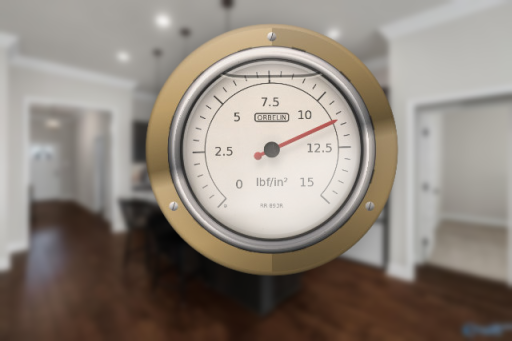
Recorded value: 11.25; psi
